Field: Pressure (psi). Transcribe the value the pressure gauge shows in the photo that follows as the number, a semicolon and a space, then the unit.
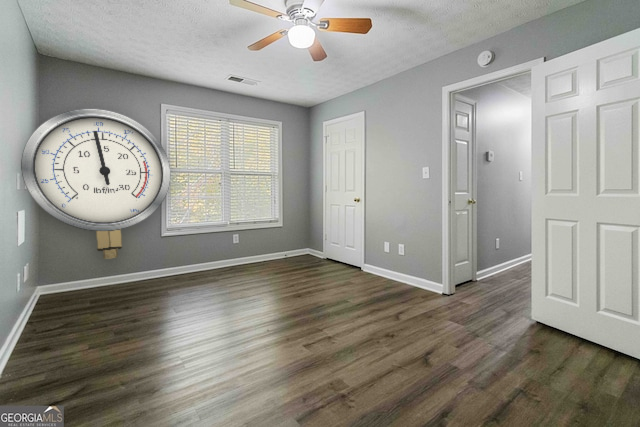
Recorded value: 14; psi
